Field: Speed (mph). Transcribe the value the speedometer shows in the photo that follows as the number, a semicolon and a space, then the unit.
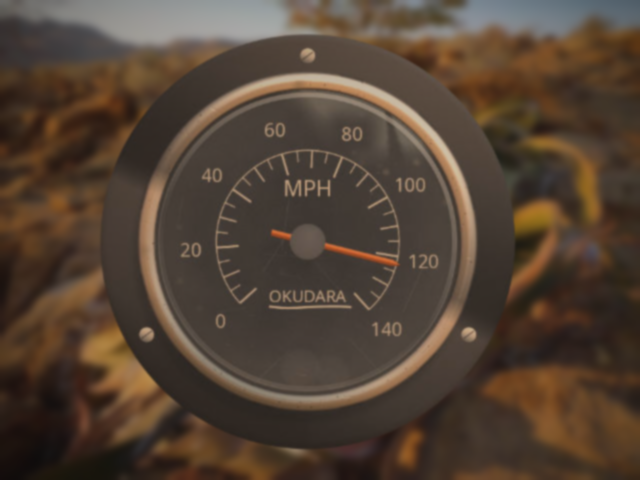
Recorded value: 122.5; mph
